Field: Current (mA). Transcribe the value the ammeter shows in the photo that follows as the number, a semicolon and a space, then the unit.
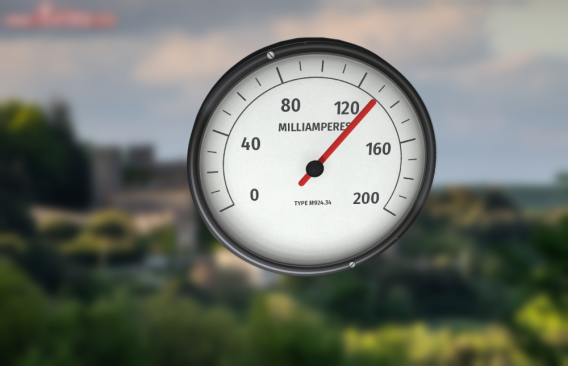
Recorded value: 130; mA
